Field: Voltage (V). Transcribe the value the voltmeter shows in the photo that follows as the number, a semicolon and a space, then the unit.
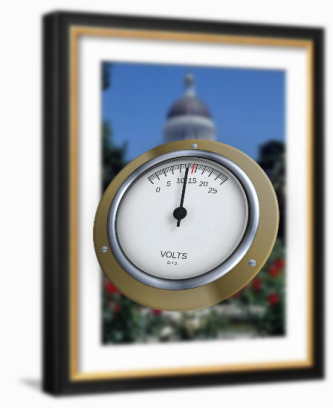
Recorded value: 12.5; V
